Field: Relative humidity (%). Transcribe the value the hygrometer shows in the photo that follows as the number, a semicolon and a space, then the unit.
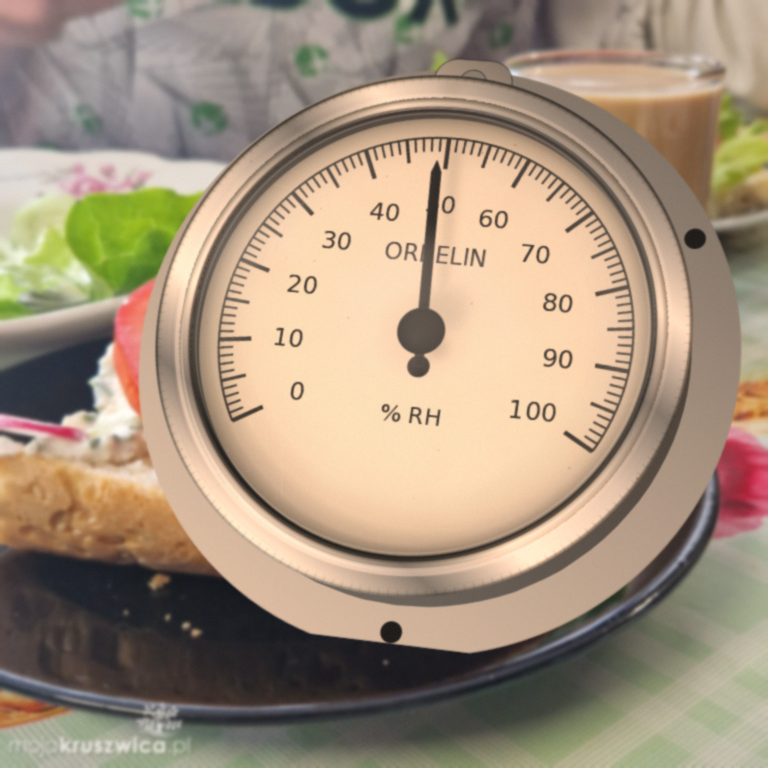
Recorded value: 49; %
